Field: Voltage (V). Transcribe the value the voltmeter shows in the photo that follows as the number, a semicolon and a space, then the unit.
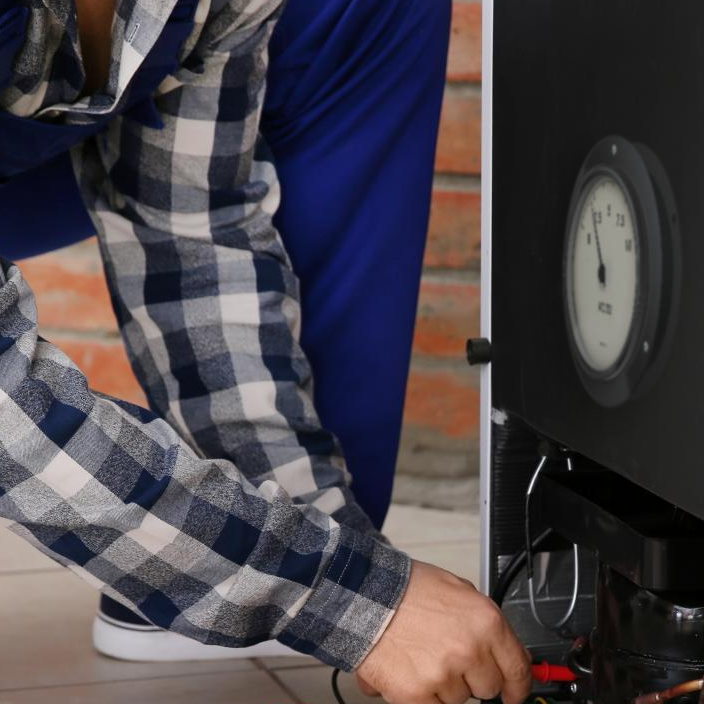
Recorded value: 2.5; V
